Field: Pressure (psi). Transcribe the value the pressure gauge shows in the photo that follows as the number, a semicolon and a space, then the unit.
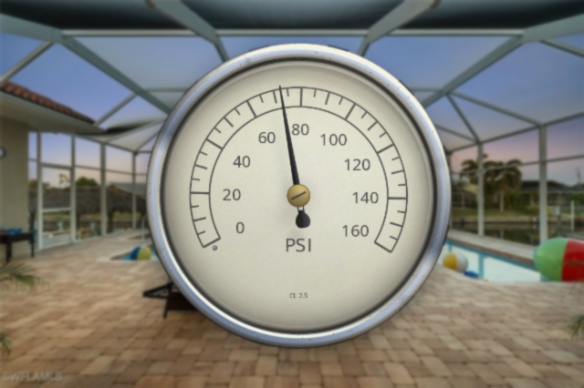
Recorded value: 72.5; psi
